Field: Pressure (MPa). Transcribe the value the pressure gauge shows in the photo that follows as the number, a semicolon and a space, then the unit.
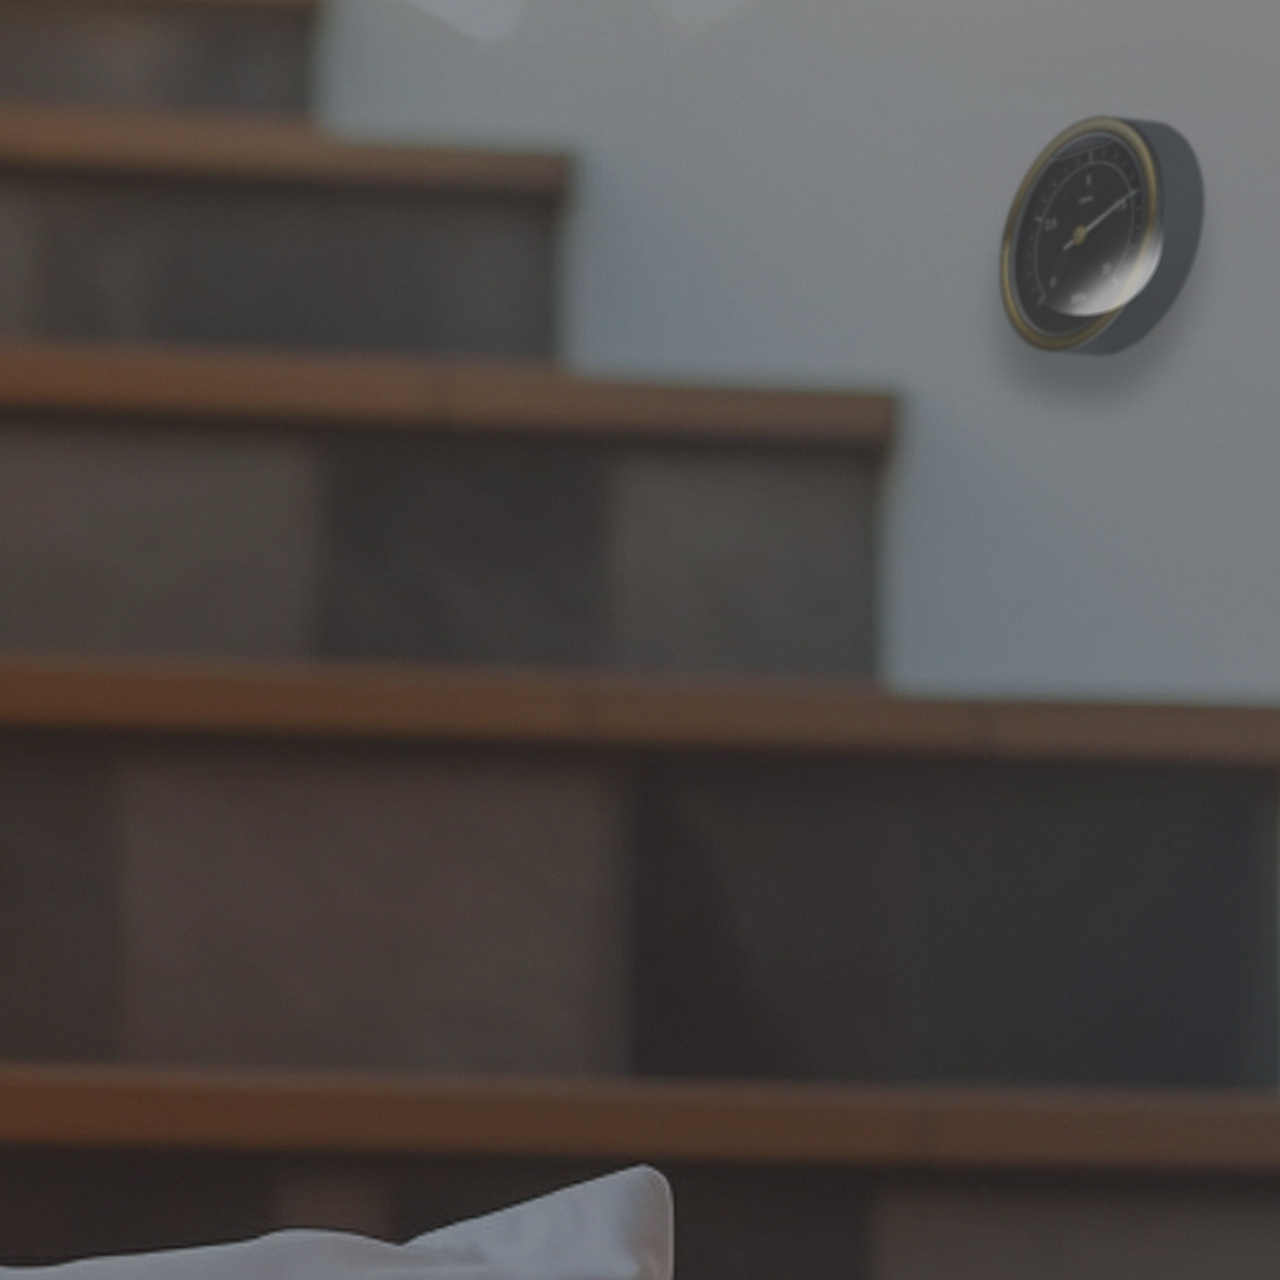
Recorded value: 7.5; MPa
